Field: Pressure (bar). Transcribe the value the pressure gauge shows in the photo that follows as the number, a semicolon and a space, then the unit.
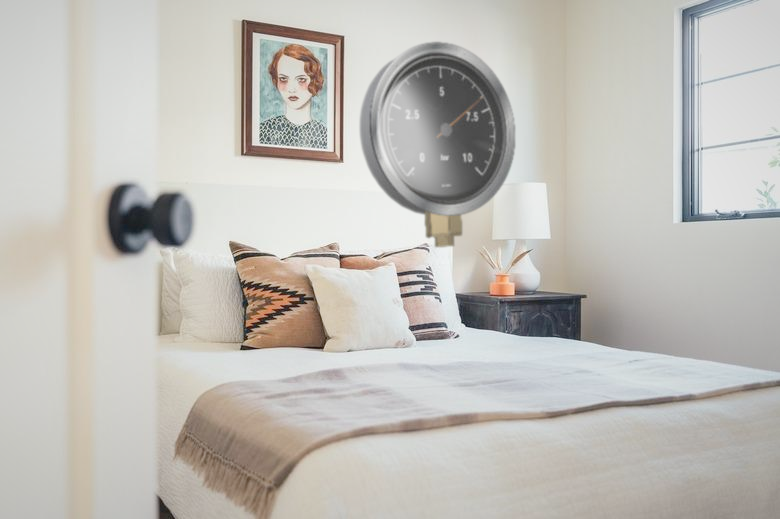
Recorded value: 7; bar
